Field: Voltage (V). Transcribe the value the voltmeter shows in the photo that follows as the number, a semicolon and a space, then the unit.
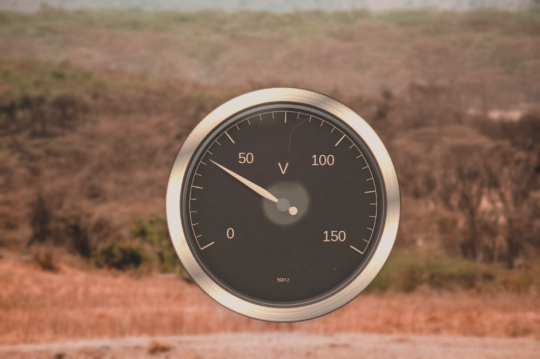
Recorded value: 37.5; V
